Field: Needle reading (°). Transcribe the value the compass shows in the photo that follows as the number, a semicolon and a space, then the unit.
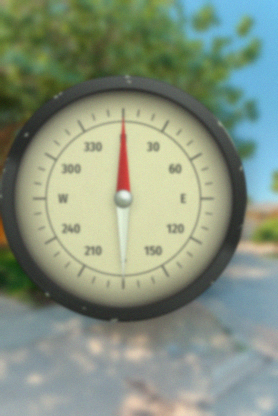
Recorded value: 0; °
